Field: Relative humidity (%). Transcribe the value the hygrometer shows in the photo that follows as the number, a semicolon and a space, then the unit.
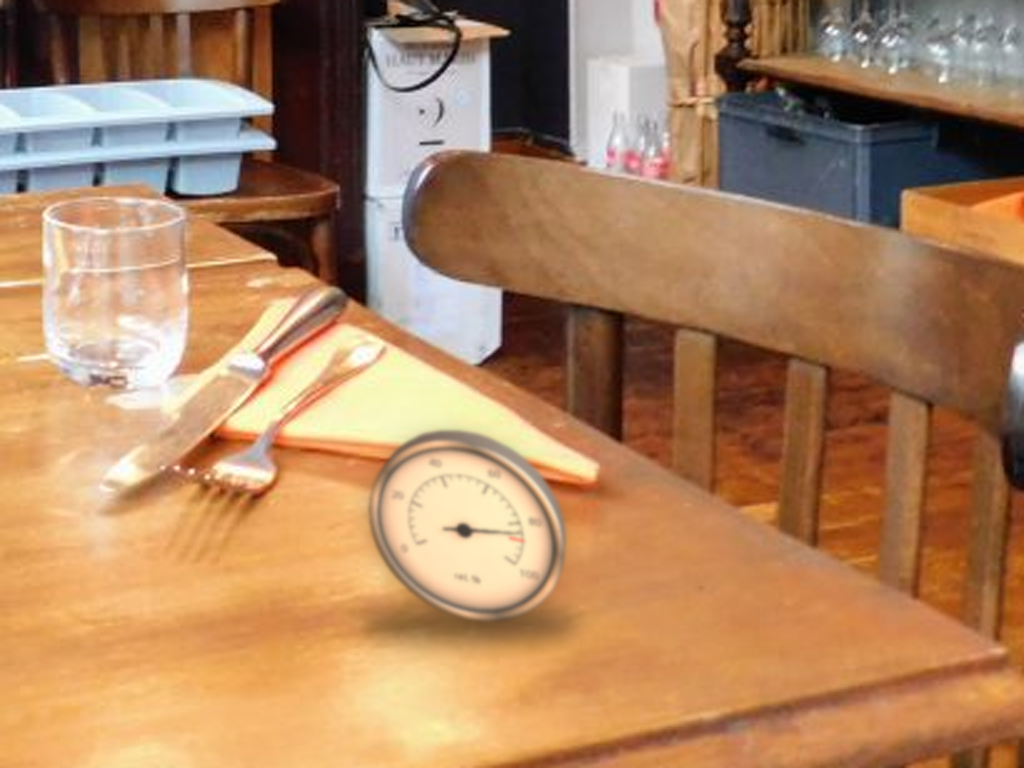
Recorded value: 84; %
